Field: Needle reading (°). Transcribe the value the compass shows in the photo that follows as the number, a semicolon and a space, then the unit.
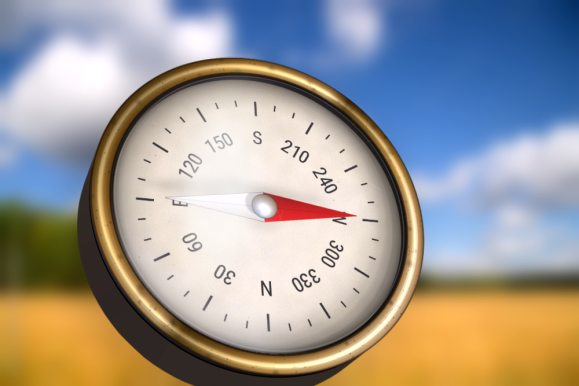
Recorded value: 270; °
